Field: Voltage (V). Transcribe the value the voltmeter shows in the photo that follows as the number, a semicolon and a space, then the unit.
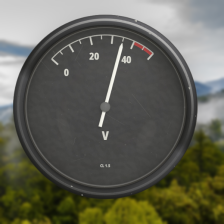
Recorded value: 35; V
